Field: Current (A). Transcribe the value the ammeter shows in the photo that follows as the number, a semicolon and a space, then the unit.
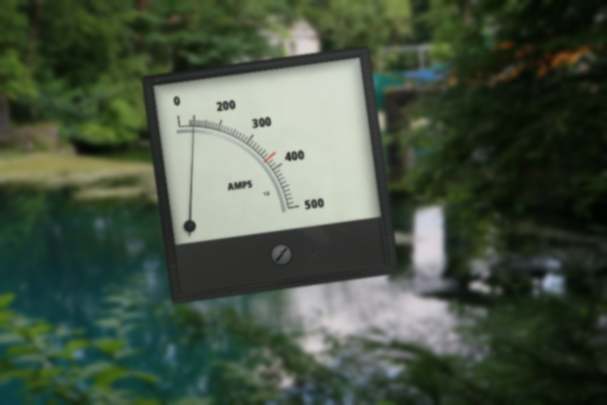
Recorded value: 100; A
